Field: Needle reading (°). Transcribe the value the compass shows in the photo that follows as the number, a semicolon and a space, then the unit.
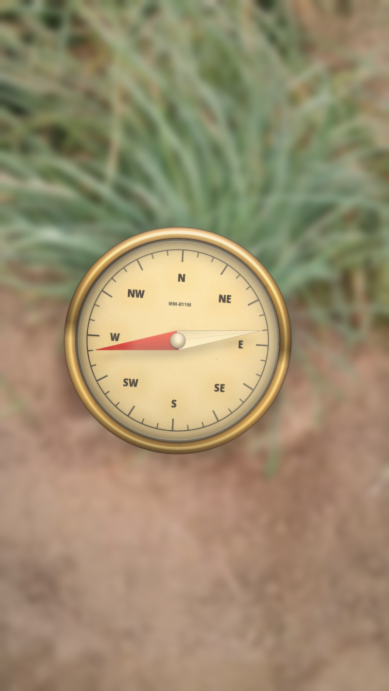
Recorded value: 260; °
